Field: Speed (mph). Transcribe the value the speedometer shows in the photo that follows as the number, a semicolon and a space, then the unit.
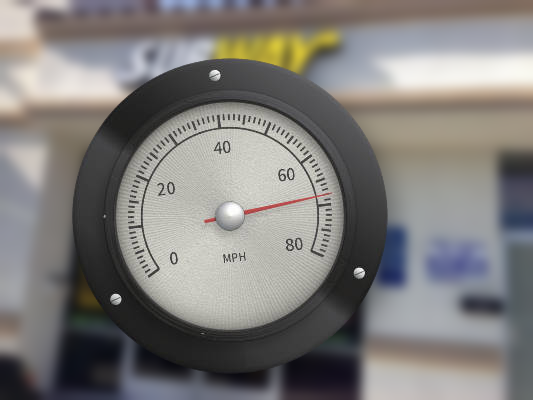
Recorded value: 68; mph
